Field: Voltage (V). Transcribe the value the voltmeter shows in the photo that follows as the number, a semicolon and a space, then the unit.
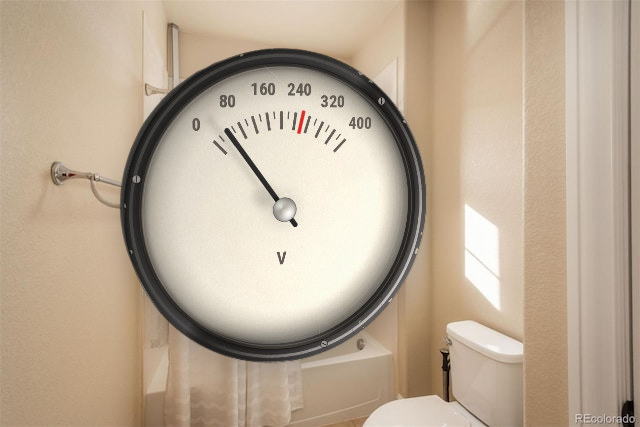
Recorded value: 40; V
